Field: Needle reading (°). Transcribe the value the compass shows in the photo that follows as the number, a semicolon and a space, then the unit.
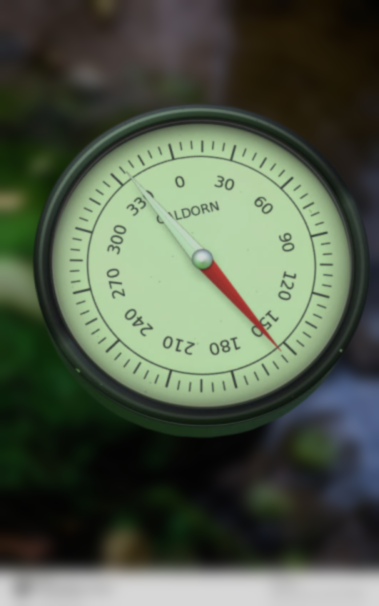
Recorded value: 155; °
